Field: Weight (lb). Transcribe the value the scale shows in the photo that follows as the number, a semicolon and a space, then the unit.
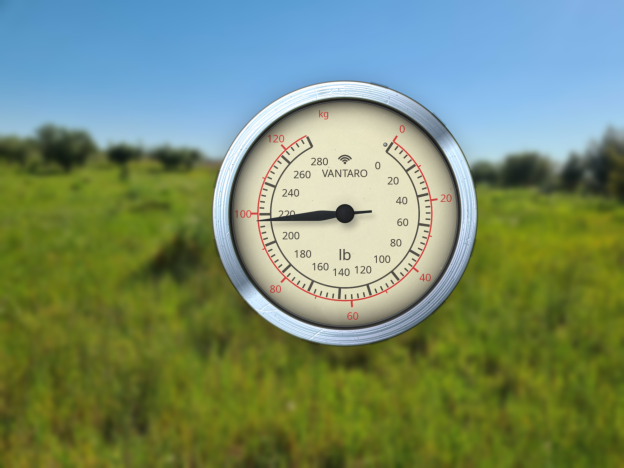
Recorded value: 216; lb
